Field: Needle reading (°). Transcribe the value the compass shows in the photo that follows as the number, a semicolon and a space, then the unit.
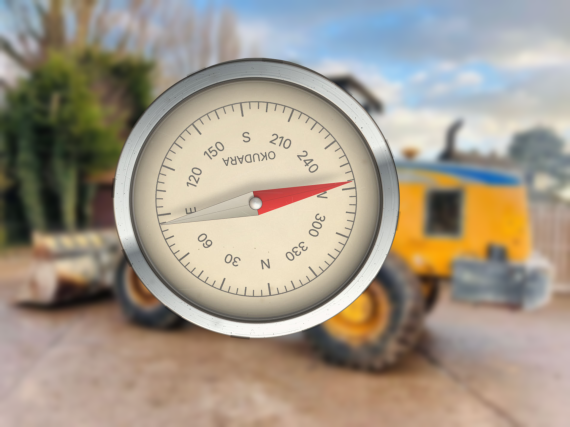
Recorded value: 265; °
